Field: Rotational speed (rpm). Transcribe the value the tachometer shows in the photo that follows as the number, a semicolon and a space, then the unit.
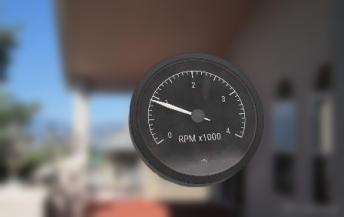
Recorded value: 900; rpm
